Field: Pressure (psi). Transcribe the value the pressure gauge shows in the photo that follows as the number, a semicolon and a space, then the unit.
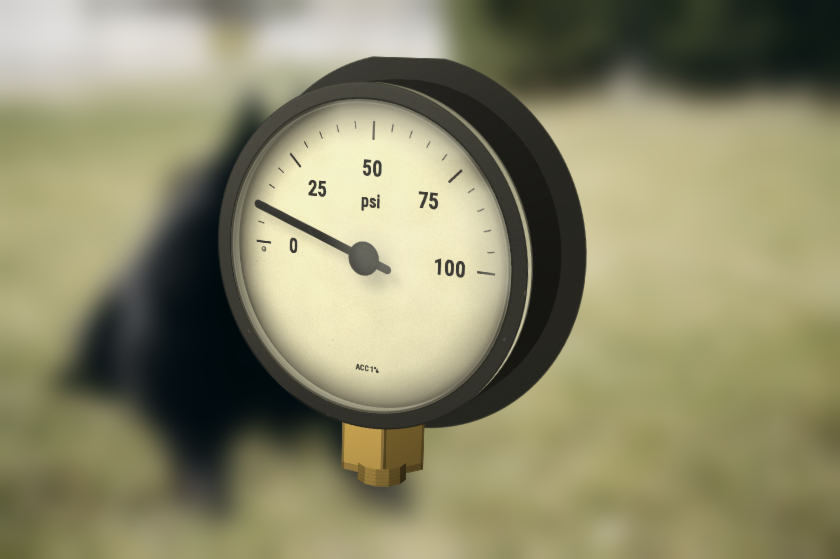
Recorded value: 10; psi
